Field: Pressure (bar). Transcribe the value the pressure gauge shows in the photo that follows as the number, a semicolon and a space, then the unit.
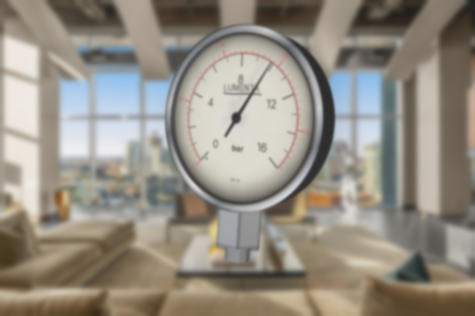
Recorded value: 10; bar
